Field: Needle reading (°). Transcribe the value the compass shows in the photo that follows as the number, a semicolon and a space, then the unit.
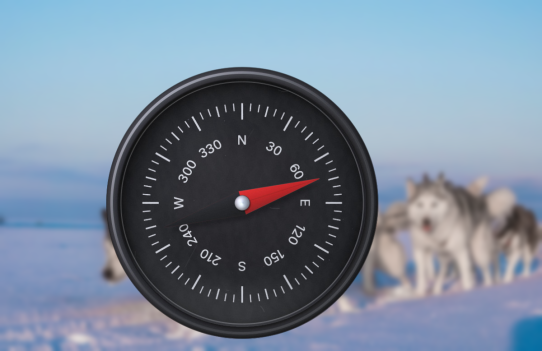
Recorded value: 72.5; °
